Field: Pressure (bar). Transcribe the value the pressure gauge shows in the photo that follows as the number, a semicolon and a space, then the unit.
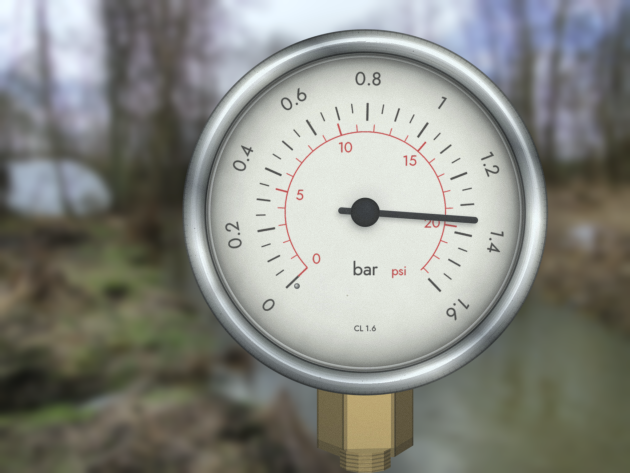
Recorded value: 1.35; bar
